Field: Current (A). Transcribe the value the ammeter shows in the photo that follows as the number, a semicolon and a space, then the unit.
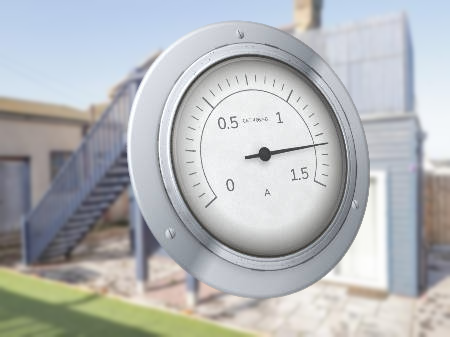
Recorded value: 1.3; A
